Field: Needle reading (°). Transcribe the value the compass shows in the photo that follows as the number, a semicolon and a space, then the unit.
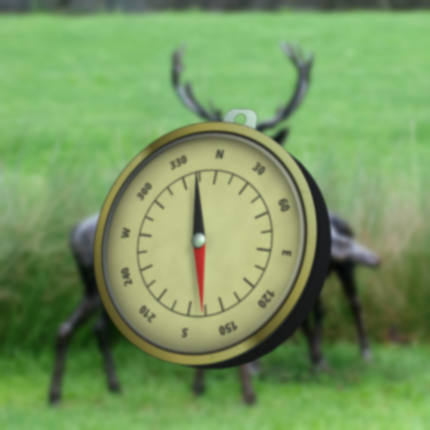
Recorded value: 165; °
